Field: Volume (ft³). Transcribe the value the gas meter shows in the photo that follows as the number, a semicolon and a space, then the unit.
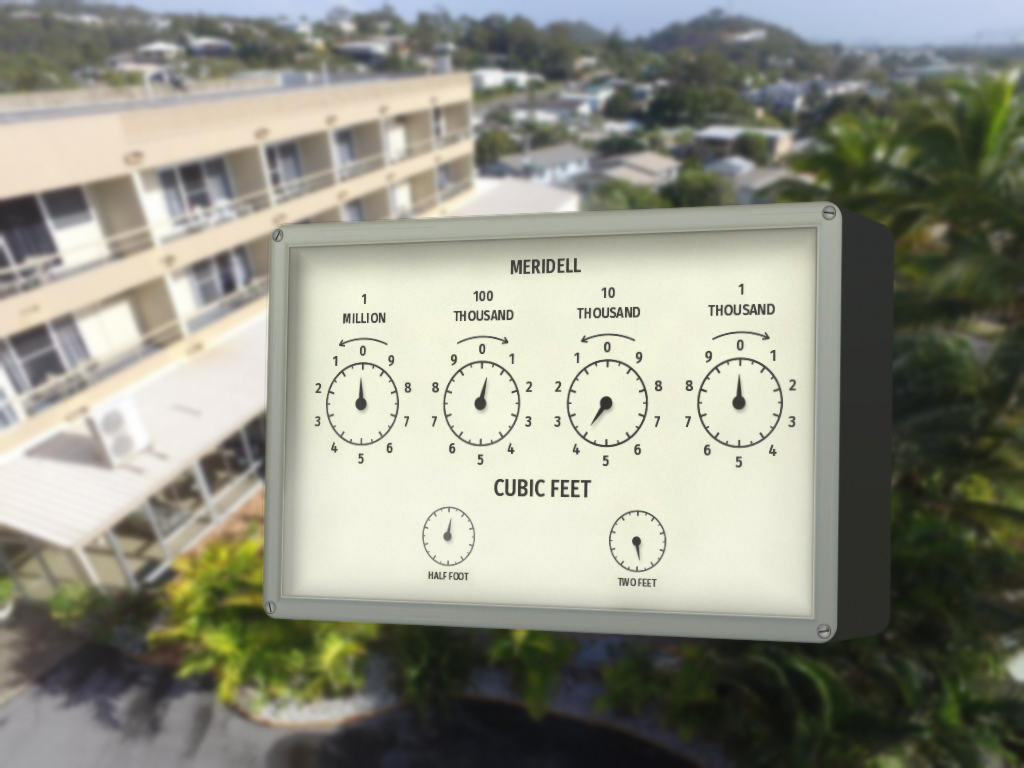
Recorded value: 4000; ft³
